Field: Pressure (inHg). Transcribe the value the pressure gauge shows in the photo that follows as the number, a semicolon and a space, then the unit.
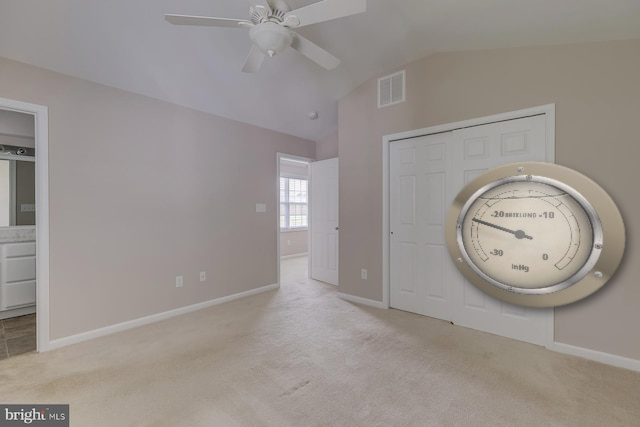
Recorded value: -23; inHg
